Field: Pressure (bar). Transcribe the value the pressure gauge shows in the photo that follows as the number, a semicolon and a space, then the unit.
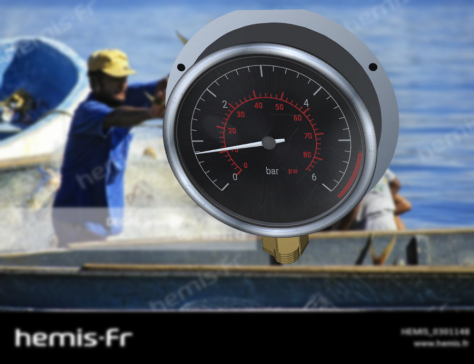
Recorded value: 0.8; bar
